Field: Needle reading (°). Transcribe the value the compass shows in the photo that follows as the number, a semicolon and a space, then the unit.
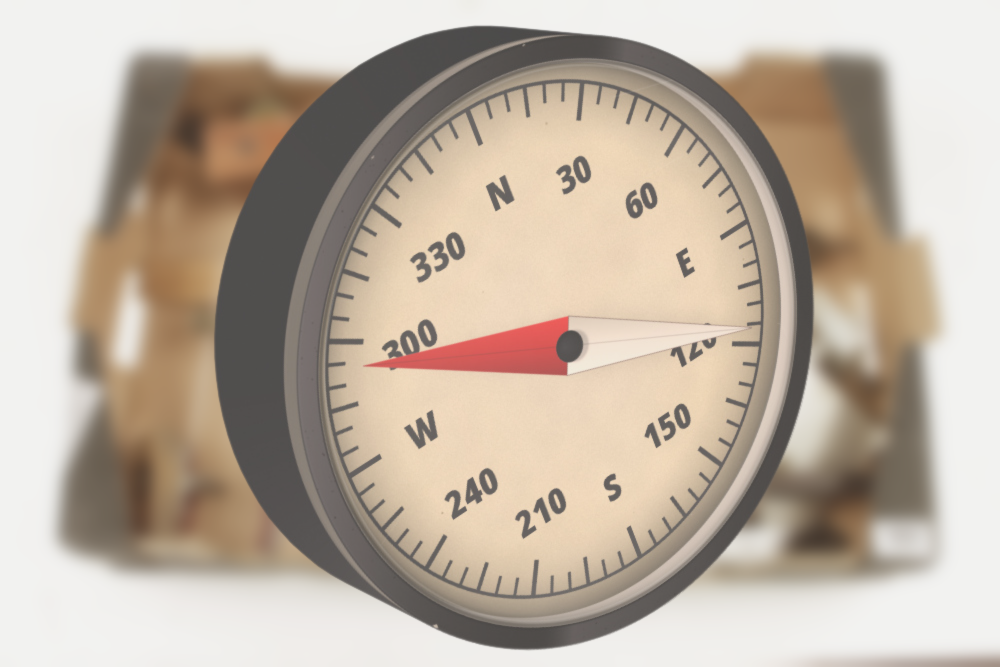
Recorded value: 295; °
